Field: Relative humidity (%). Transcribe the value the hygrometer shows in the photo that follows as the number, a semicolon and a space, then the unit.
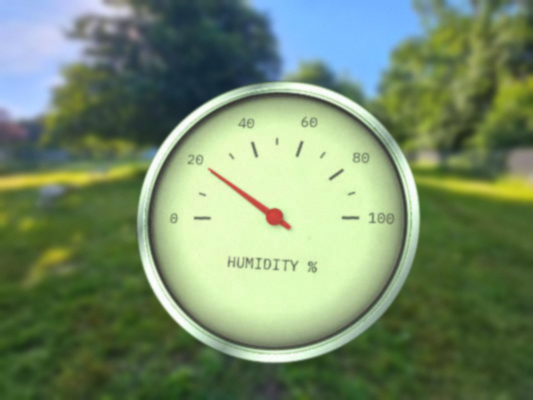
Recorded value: 20; %
